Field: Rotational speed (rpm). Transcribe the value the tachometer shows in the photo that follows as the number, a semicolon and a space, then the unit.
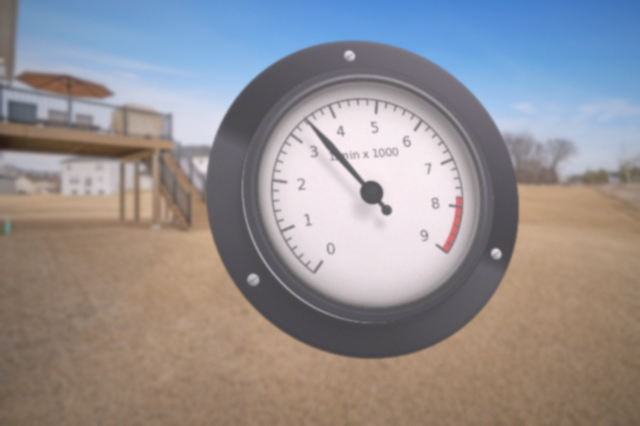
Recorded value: 3400; rpm
